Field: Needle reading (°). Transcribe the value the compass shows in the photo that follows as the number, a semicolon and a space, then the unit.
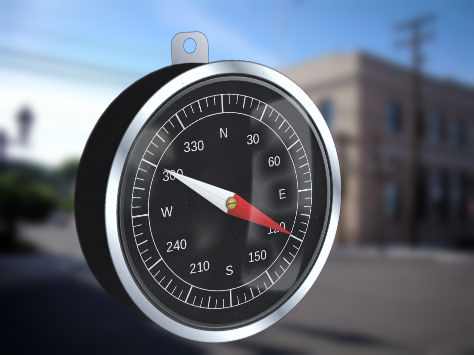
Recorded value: 120; °
